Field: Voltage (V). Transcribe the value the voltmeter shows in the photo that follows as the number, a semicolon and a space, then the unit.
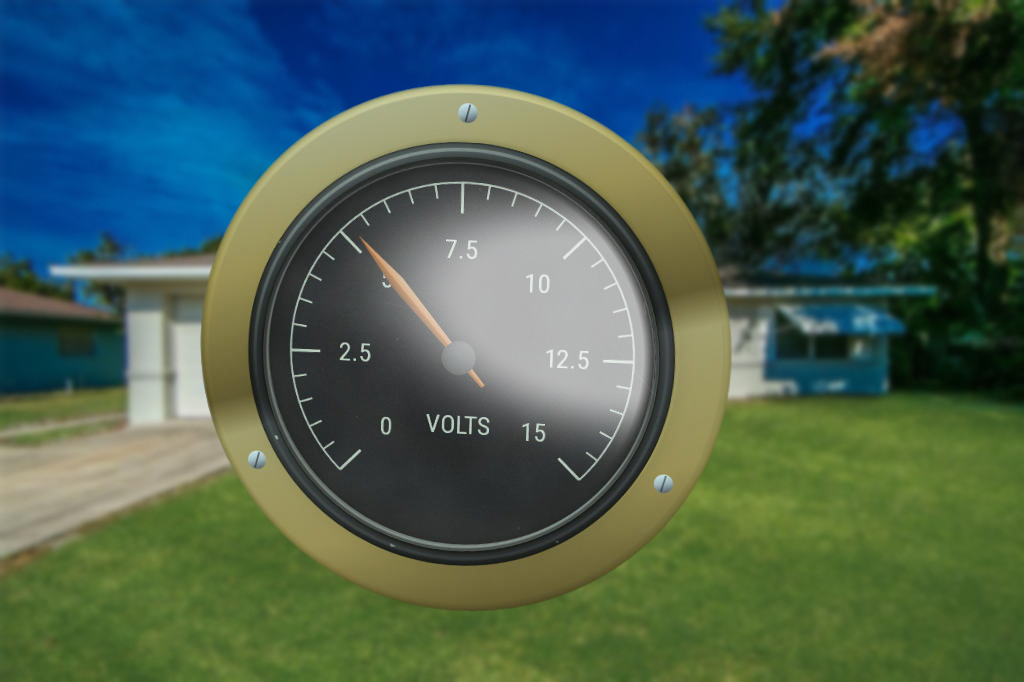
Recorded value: 5.25; V
